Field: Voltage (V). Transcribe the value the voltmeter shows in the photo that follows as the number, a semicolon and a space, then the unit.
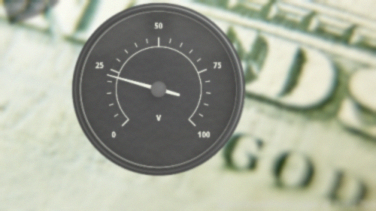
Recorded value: 22.5; V
